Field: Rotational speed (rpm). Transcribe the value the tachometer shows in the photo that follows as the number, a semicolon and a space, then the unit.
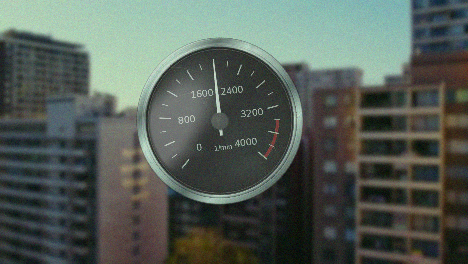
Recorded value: 2000; rpm
